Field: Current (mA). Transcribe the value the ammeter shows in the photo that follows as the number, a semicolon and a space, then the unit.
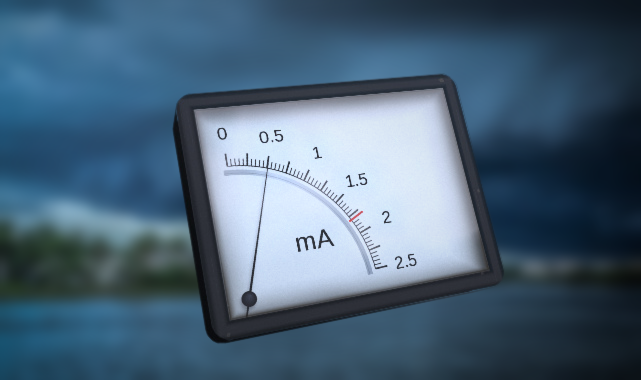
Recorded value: 0.5; mA
